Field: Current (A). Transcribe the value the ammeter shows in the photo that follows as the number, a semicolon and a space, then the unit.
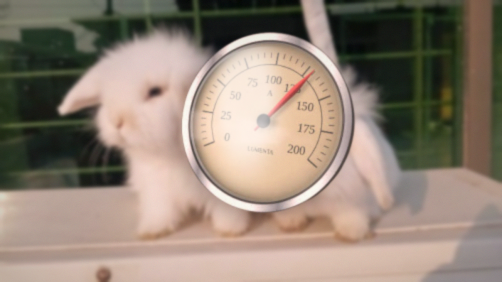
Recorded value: 130; A
